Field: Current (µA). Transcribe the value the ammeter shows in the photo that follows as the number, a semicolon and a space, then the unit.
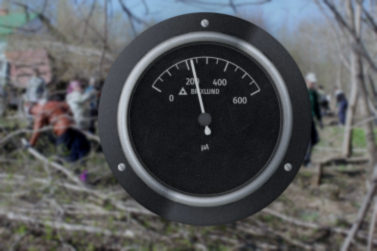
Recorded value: 225; µA
